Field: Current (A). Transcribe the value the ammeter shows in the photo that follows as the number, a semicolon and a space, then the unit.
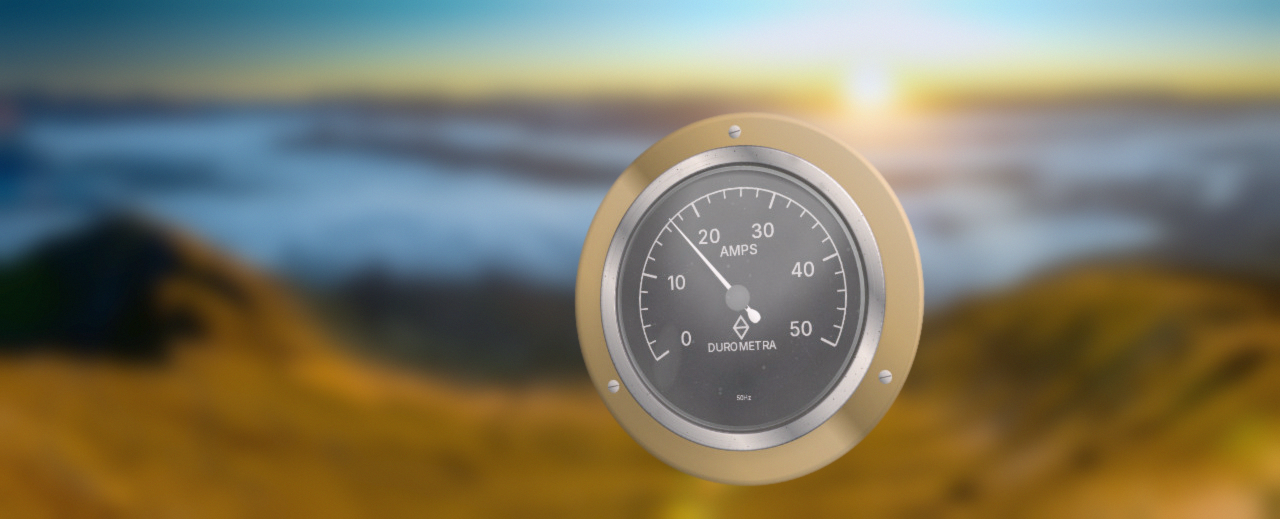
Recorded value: 17; A
